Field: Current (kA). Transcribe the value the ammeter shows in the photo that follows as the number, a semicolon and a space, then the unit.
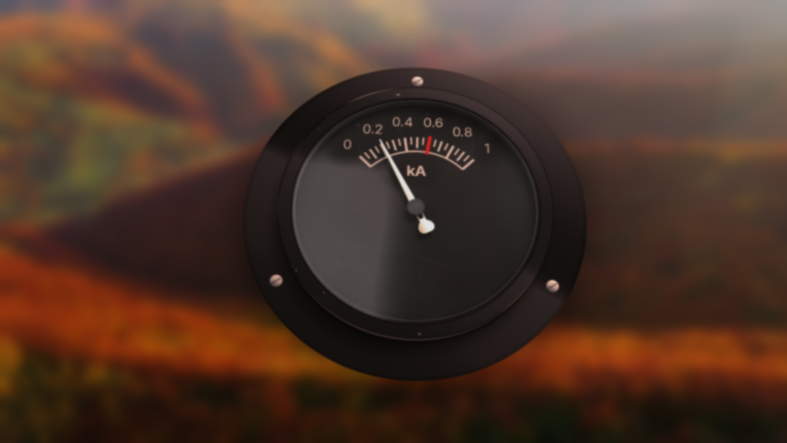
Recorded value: 0.2; kA
